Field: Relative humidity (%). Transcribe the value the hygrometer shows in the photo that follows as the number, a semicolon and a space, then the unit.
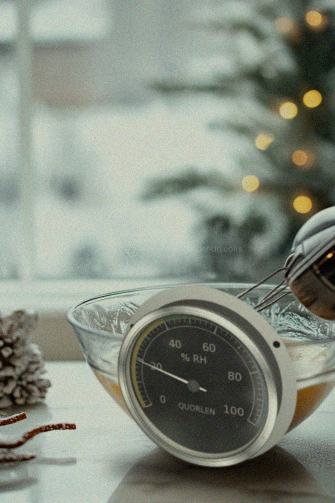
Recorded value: 20; %
